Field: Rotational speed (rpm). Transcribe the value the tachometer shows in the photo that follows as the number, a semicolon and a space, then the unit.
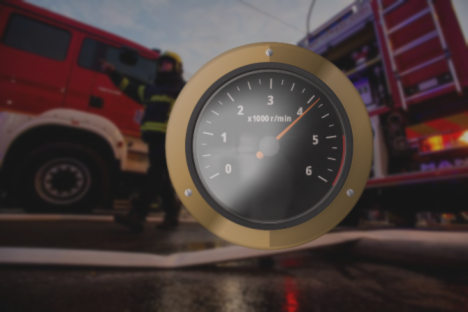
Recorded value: 4125; rpm
